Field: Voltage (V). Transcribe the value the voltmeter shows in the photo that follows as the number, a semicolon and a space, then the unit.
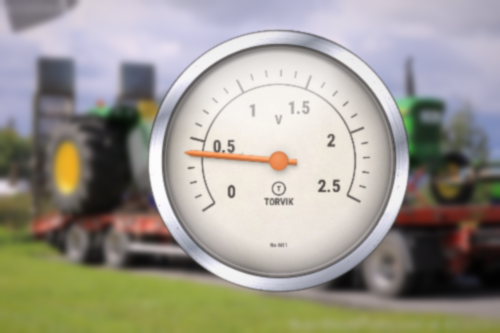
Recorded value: 0.4; V
